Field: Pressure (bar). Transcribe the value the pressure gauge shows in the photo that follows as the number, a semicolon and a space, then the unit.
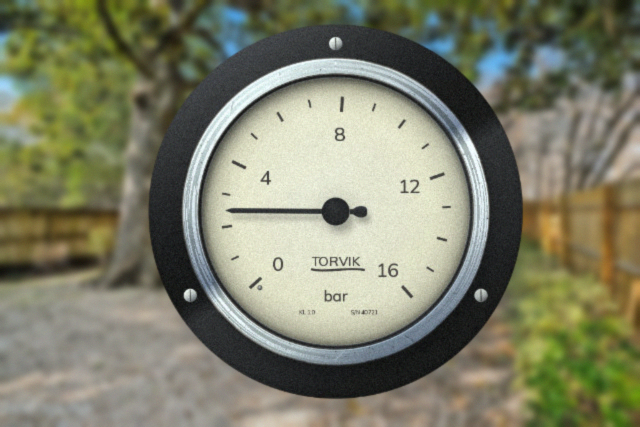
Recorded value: 2.5; bar
